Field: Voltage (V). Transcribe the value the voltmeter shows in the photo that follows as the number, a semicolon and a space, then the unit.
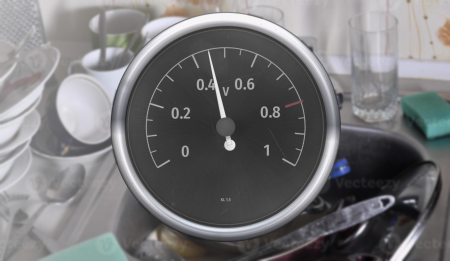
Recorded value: 0.45; V
